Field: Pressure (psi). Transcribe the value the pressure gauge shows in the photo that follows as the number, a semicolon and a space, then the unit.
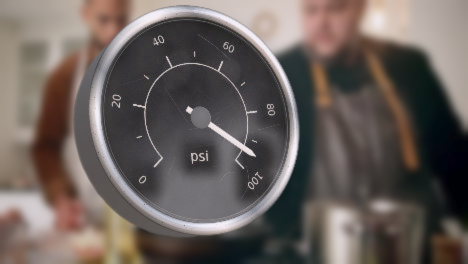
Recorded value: 95; psi
